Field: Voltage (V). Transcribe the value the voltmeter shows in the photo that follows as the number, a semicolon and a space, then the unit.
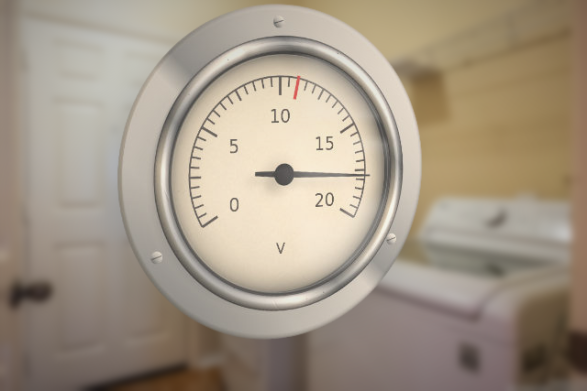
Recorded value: 17.75; V
